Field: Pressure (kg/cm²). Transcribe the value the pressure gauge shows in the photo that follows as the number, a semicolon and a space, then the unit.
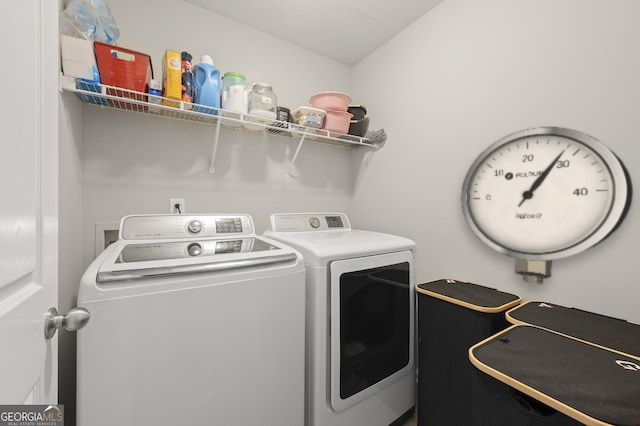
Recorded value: 28; kg/cm²
